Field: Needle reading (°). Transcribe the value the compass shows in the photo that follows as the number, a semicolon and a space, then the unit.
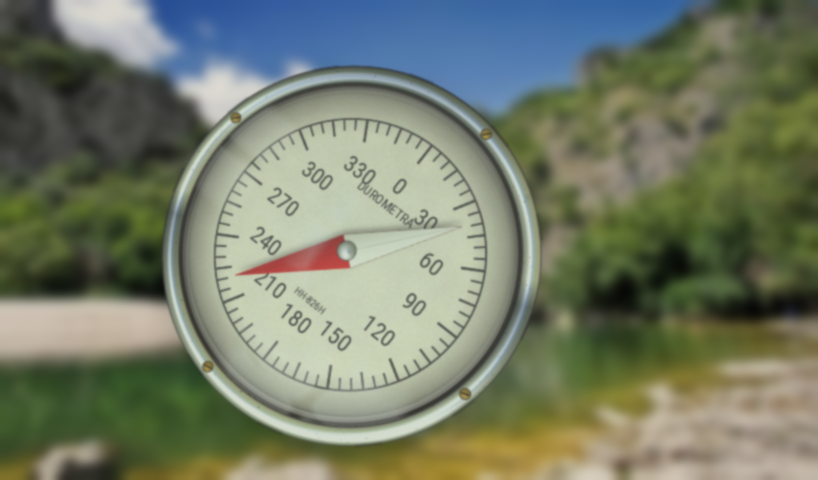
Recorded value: 220; °
